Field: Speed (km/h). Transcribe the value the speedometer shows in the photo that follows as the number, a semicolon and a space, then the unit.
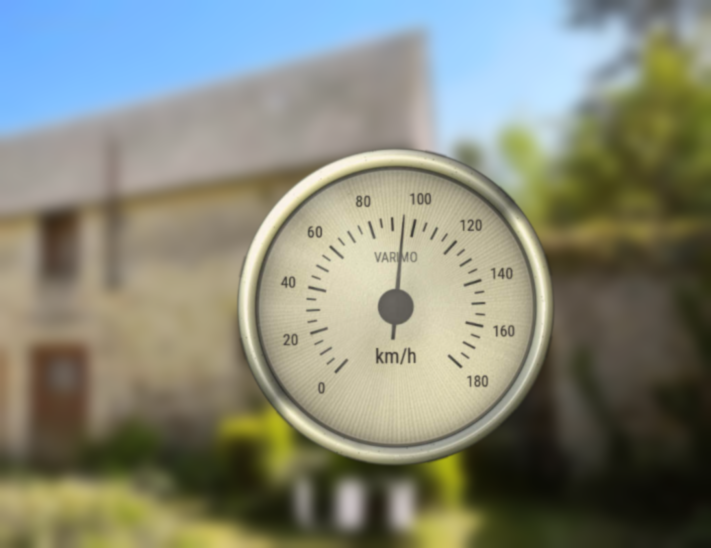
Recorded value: 95; km/h
